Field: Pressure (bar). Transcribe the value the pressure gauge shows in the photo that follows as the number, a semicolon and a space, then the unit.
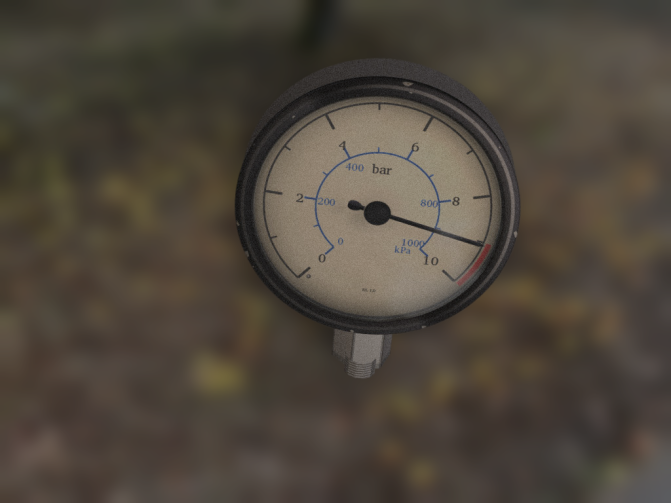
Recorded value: 9; bar
